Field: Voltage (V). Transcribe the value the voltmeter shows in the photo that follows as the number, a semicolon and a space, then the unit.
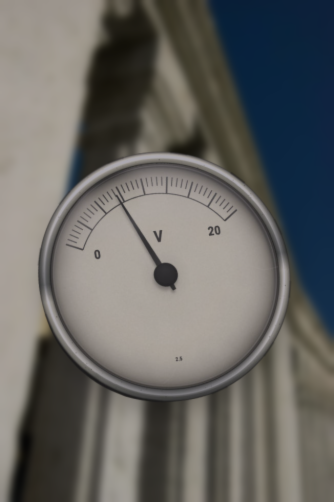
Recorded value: 7; V
